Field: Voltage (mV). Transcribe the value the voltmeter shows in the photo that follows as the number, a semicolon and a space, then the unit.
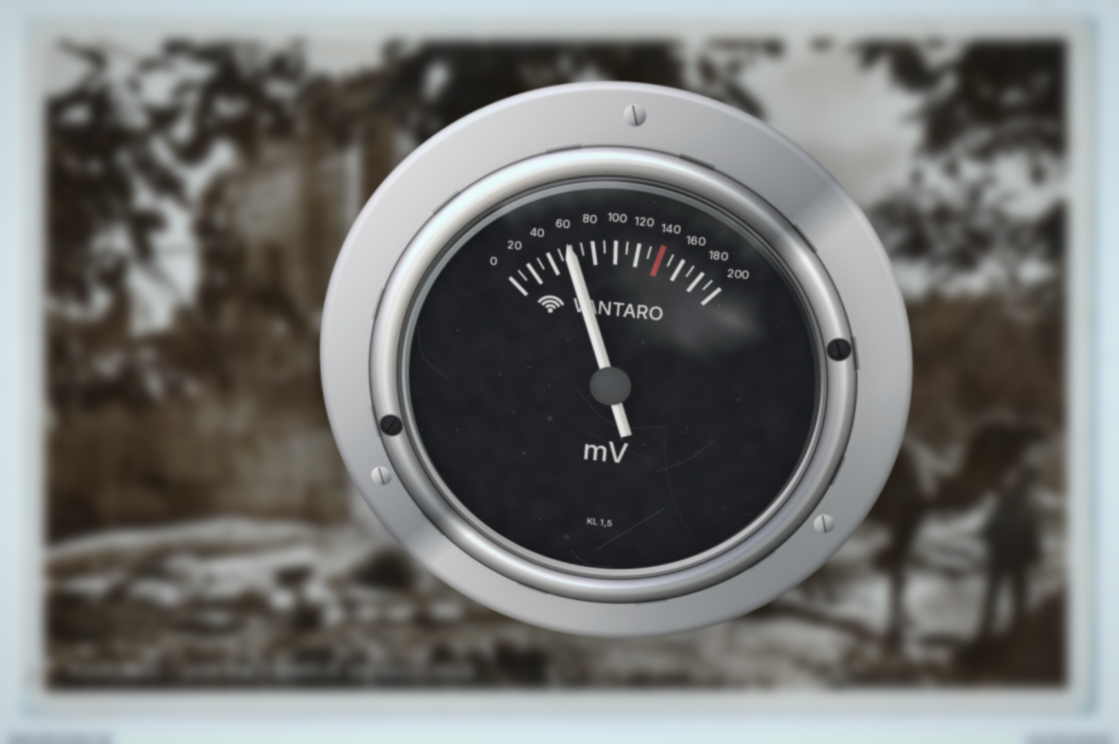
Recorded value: 60; mV
